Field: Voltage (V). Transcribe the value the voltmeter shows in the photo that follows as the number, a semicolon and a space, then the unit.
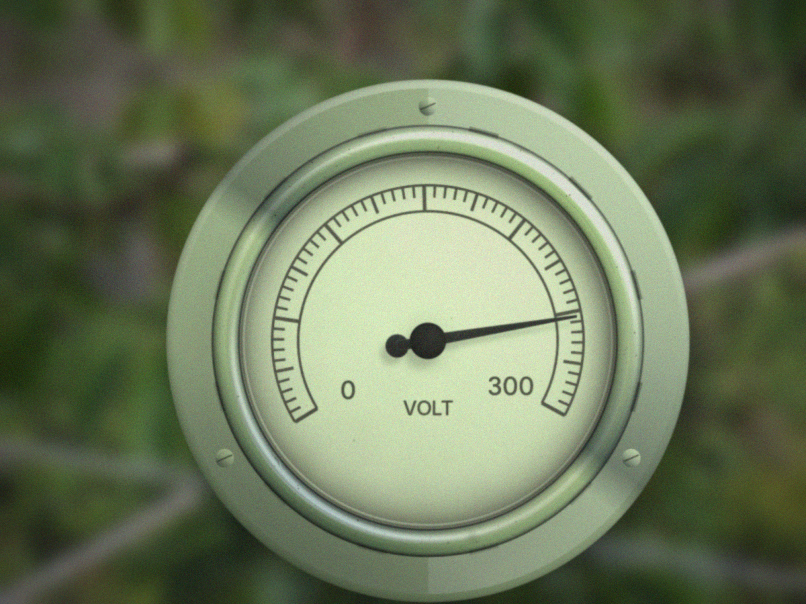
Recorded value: 252.5; V
